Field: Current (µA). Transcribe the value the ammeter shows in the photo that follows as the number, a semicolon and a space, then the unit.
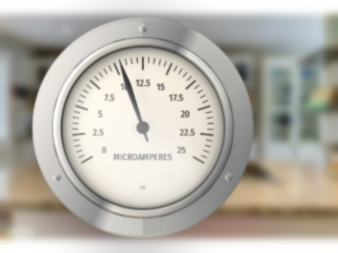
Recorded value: 10.5; µA
